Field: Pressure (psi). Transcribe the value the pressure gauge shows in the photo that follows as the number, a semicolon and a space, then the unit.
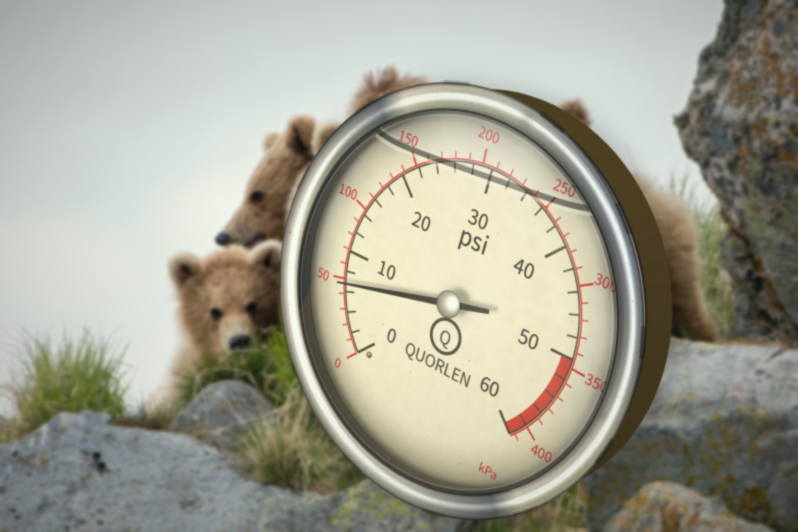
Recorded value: 7; psi
